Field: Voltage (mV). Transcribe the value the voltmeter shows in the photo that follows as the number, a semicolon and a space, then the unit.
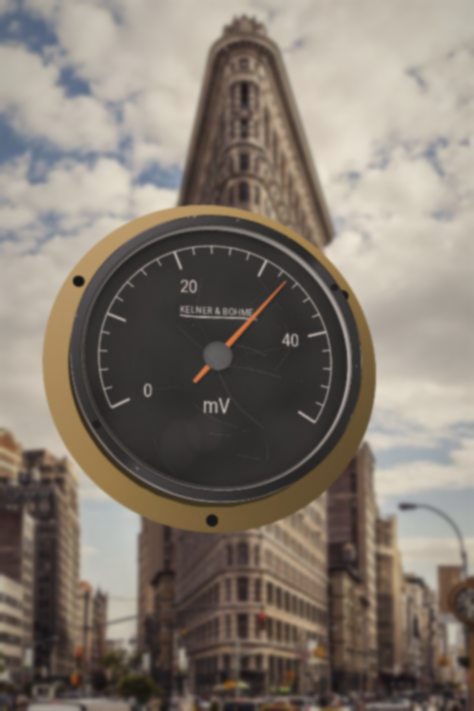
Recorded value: 33; mV
